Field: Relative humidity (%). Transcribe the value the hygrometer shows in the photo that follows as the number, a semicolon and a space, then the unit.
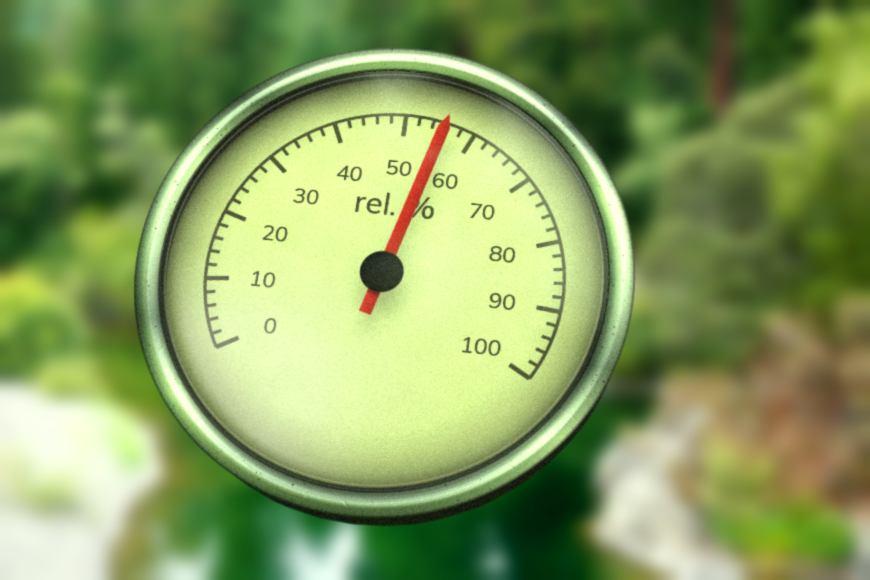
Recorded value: 56; %
